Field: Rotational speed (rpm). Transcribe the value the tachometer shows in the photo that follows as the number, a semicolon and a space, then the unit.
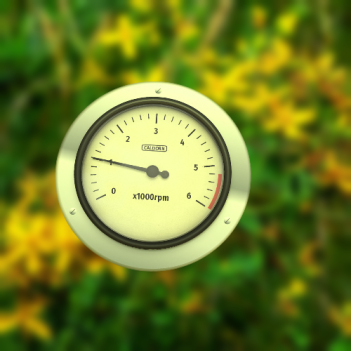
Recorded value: 1000; rpm
